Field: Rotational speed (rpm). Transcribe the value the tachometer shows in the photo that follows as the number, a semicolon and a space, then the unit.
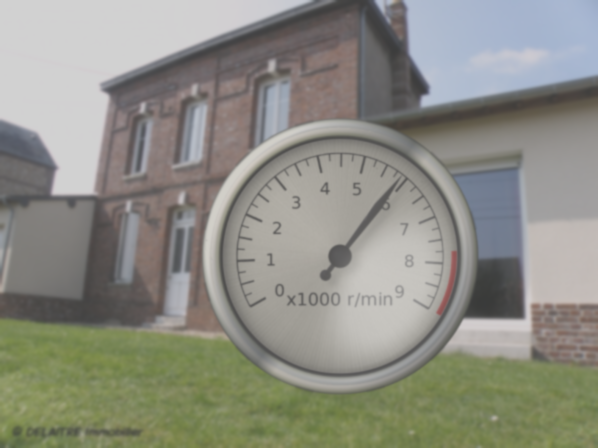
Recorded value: 5875; rpm
